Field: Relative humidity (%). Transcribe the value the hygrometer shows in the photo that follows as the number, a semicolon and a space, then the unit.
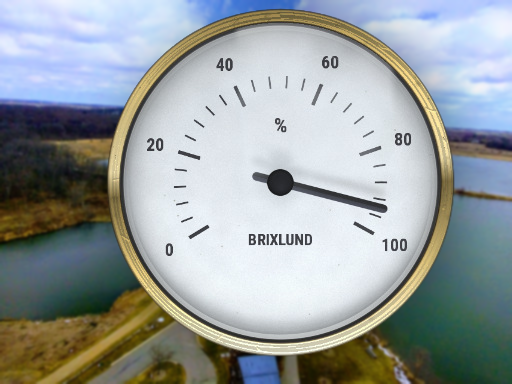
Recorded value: 94; %
